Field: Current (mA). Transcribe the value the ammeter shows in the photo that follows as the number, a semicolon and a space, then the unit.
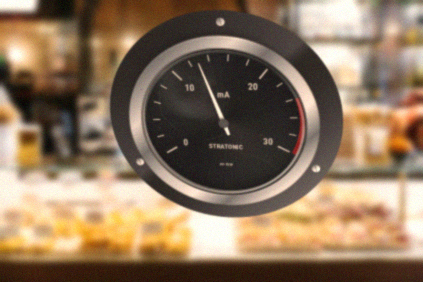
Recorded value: 13; mA
